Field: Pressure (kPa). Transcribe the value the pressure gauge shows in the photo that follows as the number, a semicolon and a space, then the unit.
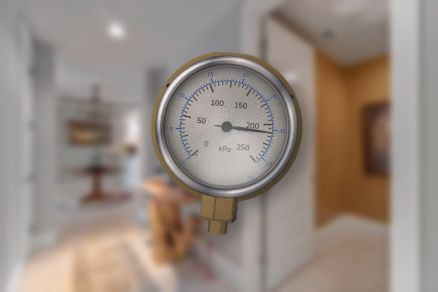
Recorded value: 210; kPa
